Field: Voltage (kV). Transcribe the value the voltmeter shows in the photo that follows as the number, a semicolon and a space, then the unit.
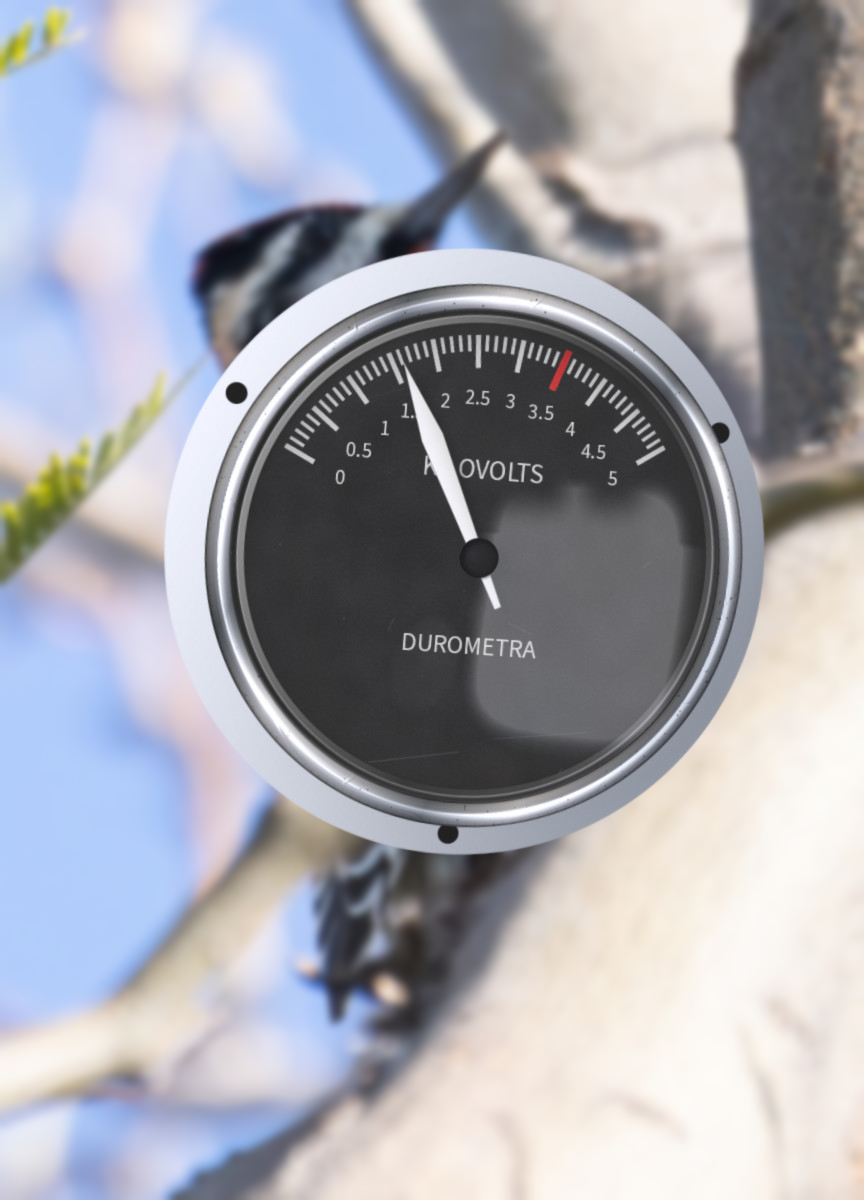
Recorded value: 1.6; kV
